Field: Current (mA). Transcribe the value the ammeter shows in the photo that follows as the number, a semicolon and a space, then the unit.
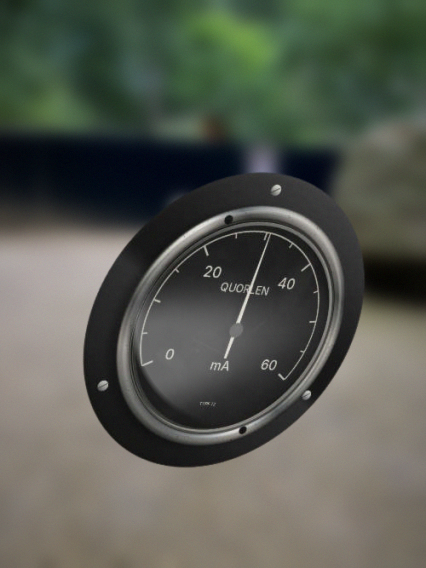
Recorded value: 30; mA
